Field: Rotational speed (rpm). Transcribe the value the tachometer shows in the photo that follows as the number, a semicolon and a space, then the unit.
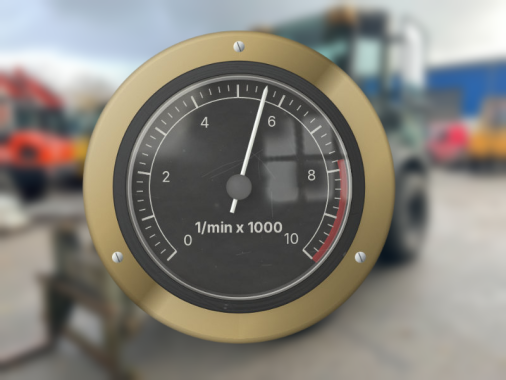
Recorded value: 5600; rpm
